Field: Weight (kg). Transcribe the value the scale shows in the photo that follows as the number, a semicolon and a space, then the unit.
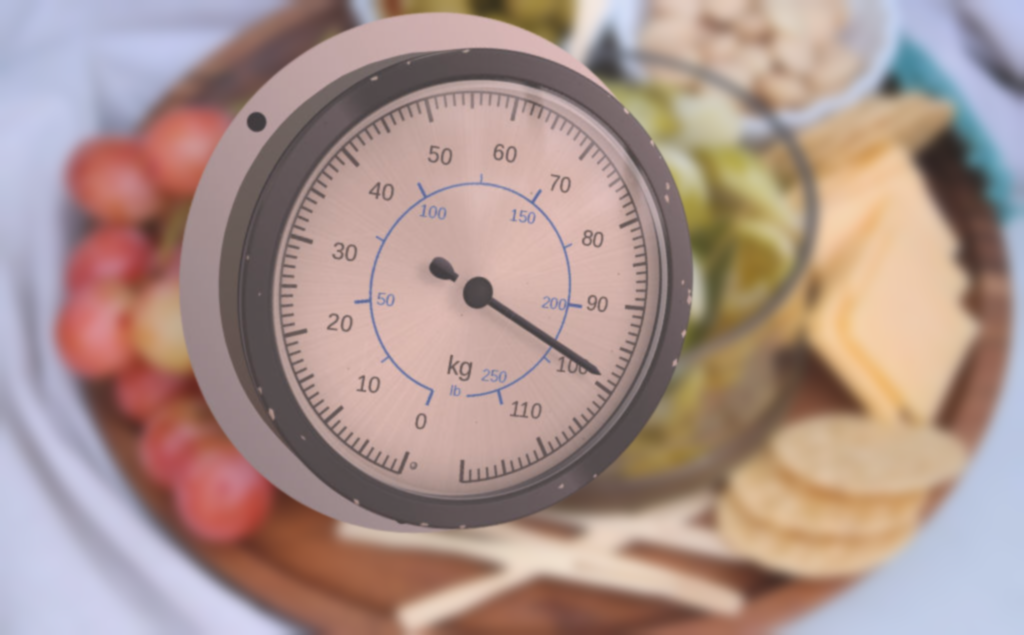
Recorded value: 99; kg
